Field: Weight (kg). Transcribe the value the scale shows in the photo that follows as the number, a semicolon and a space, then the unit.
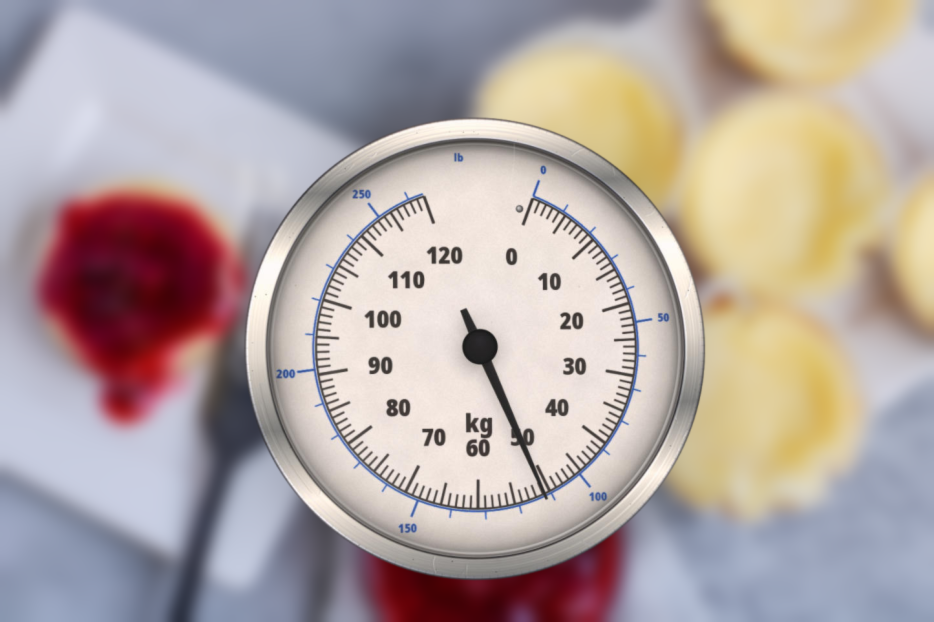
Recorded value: 51; kg
